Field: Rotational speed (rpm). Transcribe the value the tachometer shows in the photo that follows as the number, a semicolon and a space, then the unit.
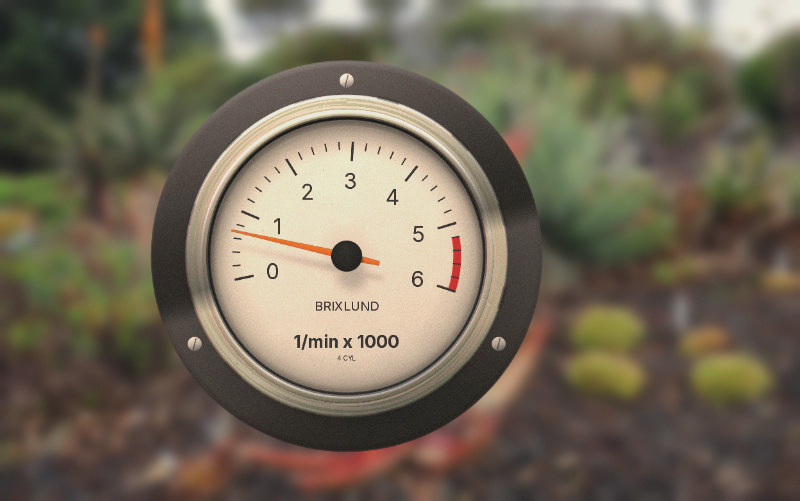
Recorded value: 700; rpm
